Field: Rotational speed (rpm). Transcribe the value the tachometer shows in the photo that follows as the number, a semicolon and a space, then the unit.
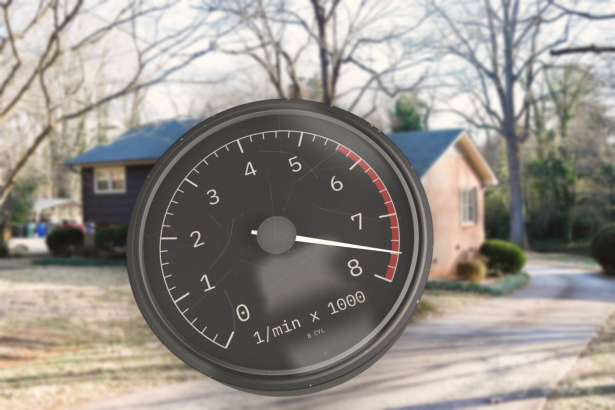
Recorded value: 7600; rpm
